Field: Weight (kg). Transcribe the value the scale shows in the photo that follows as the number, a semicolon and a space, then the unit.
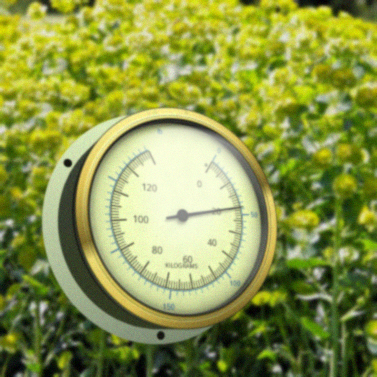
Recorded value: 20; kg
